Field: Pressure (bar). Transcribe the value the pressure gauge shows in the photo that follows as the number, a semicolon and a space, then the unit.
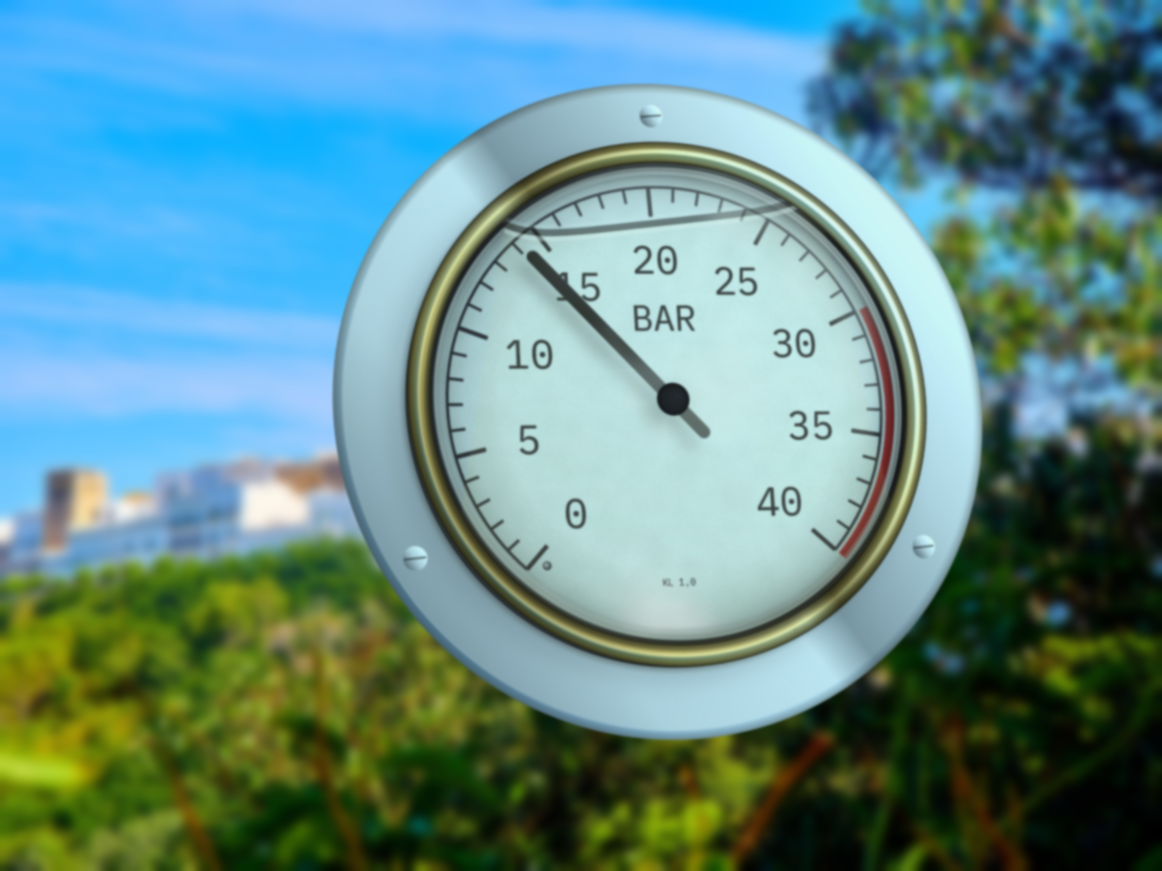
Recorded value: 14; bar
